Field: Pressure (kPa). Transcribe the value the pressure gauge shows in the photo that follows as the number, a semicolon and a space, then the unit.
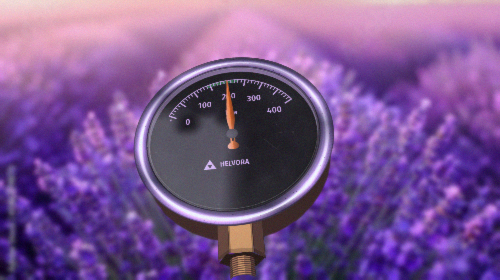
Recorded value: 200; kPa
